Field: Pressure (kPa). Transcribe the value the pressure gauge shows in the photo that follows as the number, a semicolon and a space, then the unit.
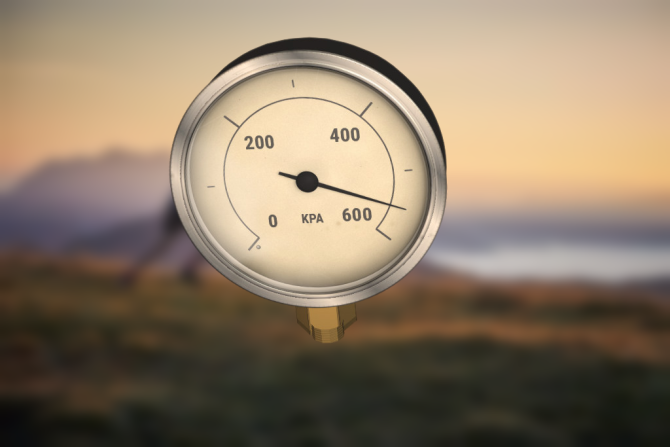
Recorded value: 550; kPa
